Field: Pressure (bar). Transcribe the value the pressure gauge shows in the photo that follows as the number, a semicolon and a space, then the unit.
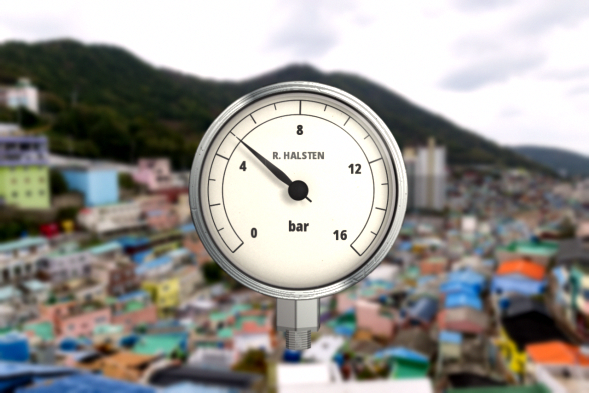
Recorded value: 5; bar
